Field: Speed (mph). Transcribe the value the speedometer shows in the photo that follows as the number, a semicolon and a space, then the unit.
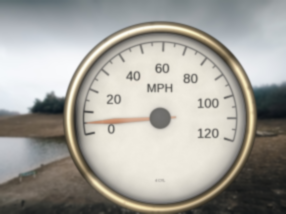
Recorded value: 5; mph
